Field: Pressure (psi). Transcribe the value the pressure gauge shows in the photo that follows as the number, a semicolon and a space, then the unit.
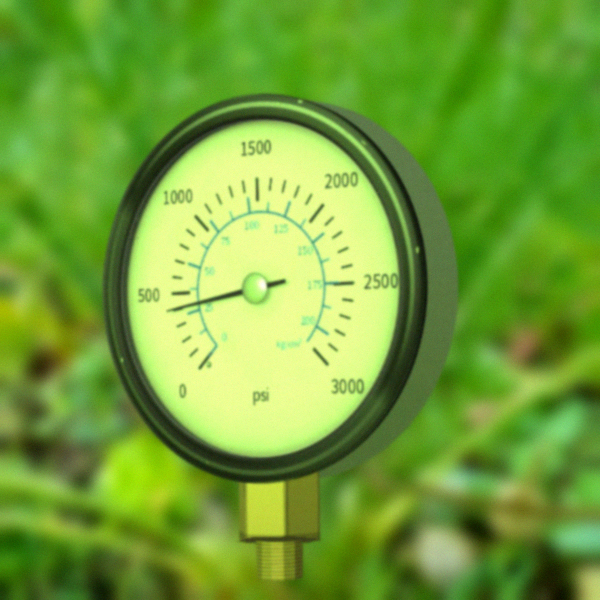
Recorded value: 400; psi
